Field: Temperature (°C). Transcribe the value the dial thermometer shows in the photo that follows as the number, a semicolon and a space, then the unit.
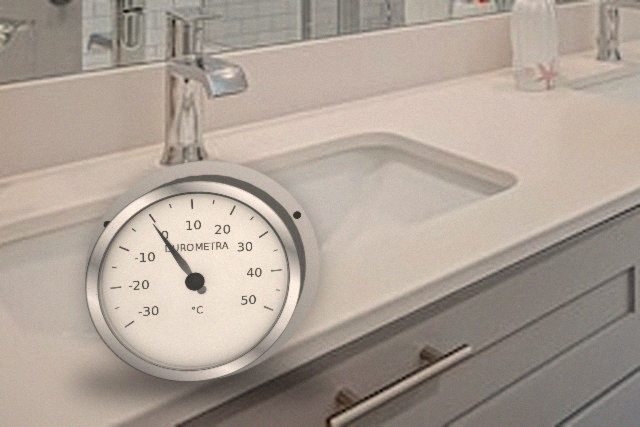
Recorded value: 0; °C
